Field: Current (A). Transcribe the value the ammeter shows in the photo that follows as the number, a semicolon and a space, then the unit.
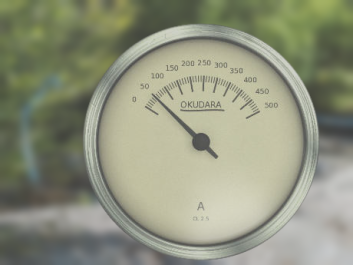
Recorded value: 50; A
